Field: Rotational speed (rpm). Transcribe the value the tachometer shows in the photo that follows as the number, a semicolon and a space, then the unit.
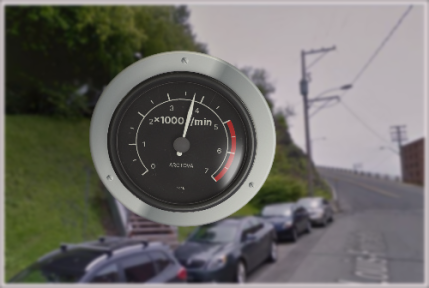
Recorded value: 3750; rpm
